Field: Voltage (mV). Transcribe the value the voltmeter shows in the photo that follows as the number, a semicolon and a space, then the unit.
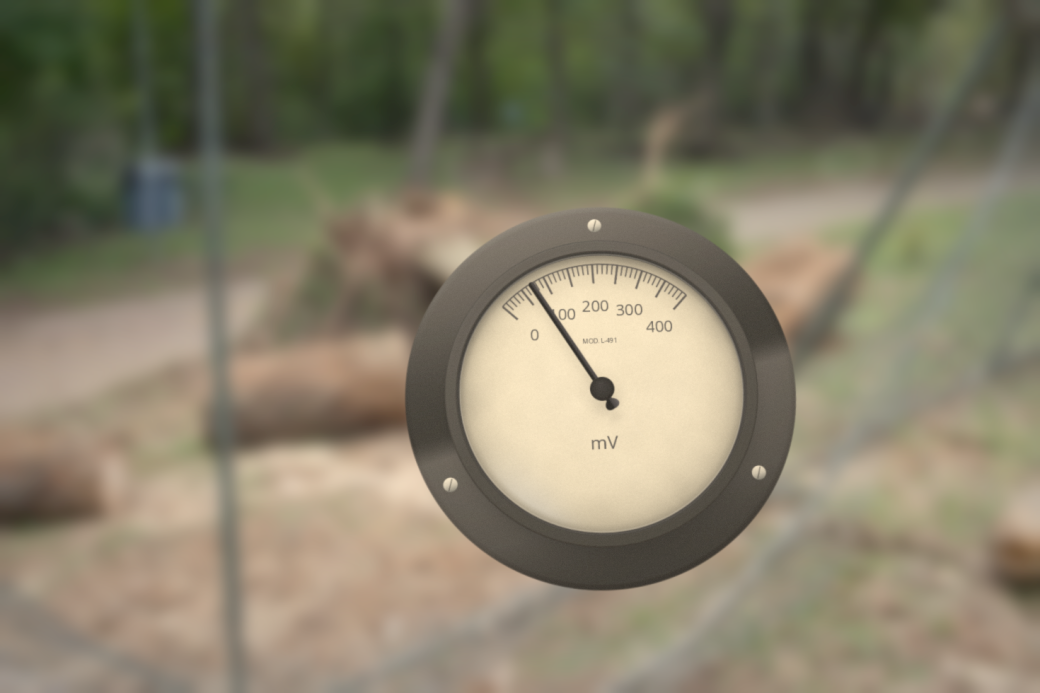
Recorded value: 70; mV
